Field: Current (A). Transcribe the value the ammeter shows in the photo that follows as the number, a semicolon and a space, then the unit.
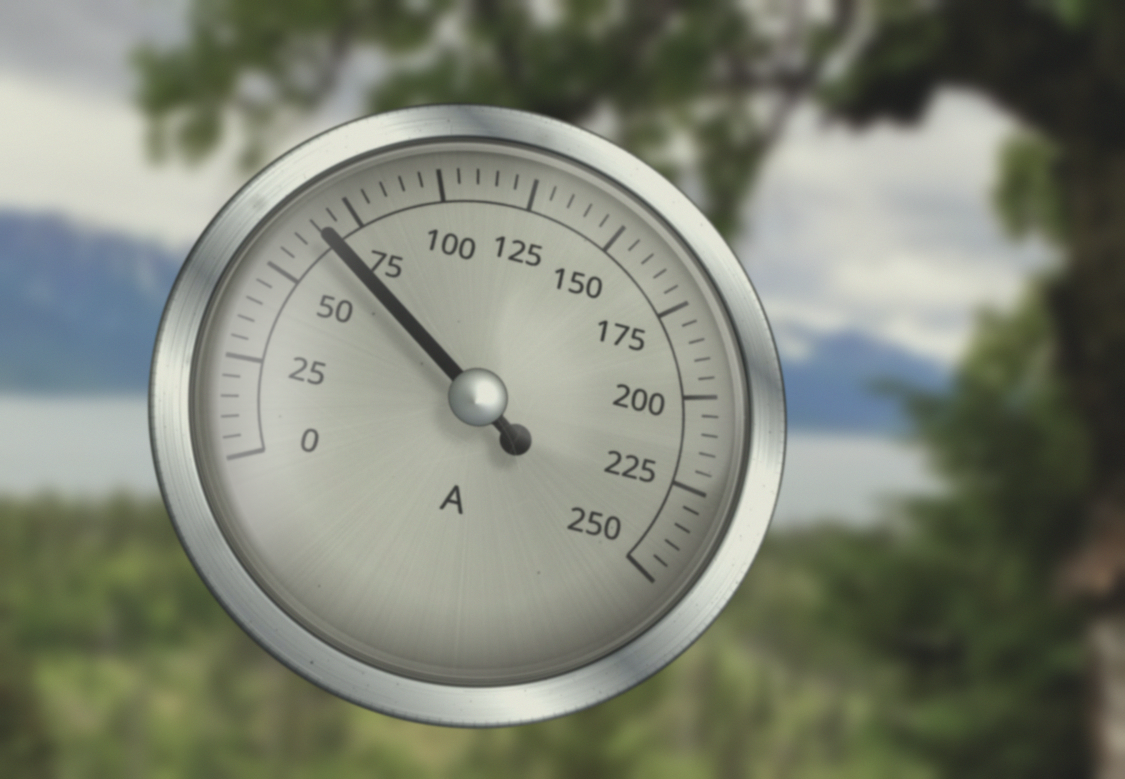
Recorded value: 65; A
